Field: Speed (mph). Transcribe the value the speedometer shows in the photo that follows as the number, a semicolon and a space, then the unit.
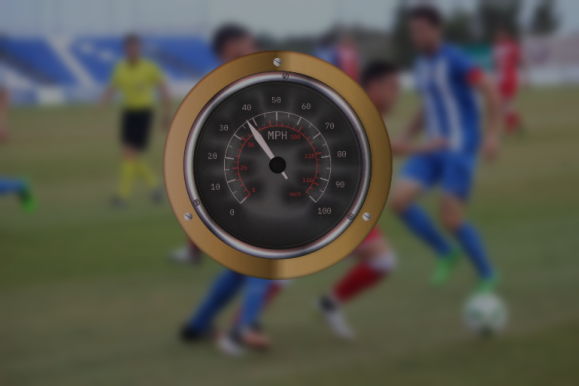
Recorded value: 37.5; mph
